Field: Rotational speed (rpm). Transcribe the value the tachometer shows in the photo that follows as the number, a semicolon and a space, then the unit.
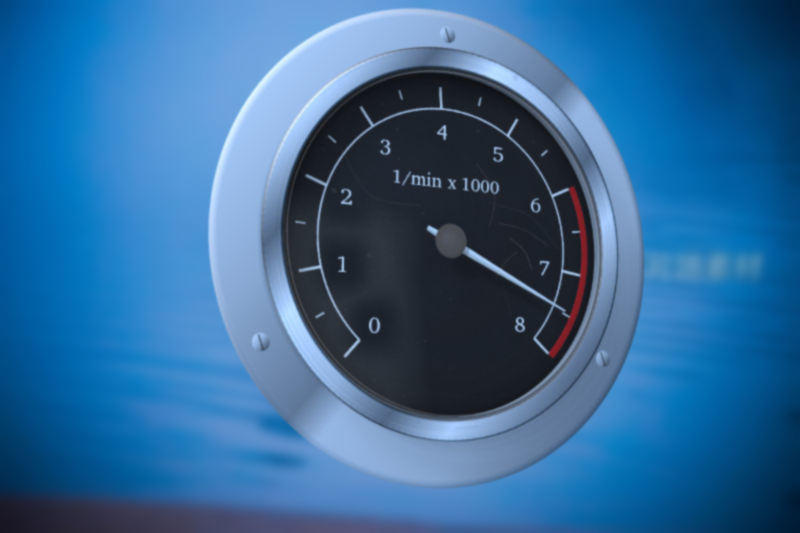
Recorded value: 7500; rpm
